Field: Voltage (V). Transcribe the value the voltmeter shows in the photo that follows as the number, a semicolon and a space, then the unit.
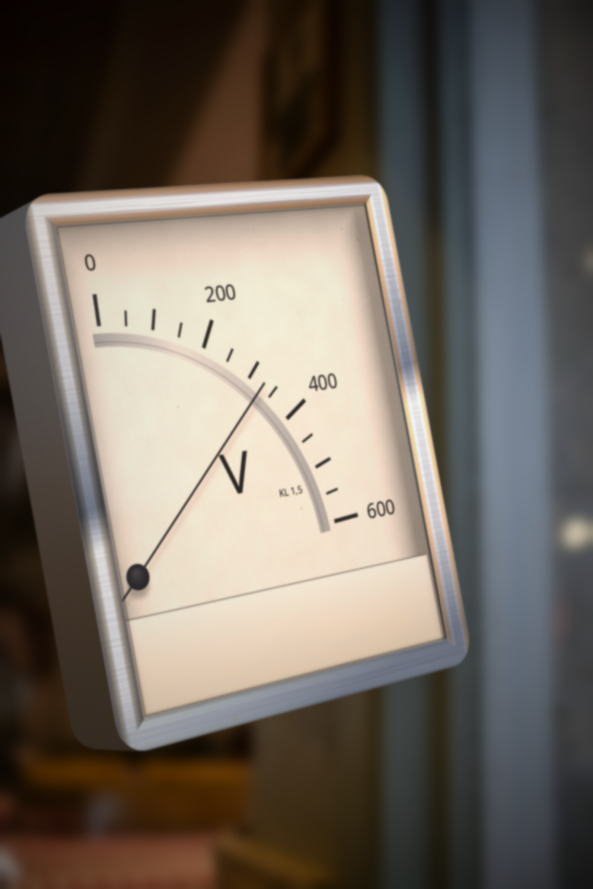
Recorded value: 325; V
